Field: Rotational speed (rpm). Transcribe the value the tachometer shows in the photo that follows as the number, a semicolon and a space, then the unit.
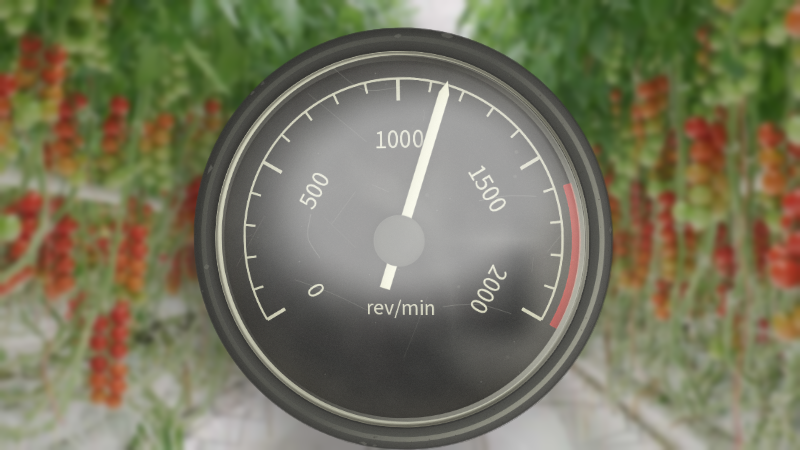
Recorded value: 1150; rpm
